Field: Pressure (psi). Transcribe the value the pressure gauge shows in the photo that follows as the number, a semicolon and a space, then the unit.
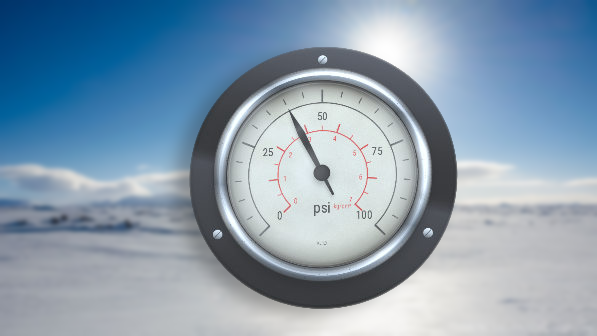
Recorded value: 40; psi
